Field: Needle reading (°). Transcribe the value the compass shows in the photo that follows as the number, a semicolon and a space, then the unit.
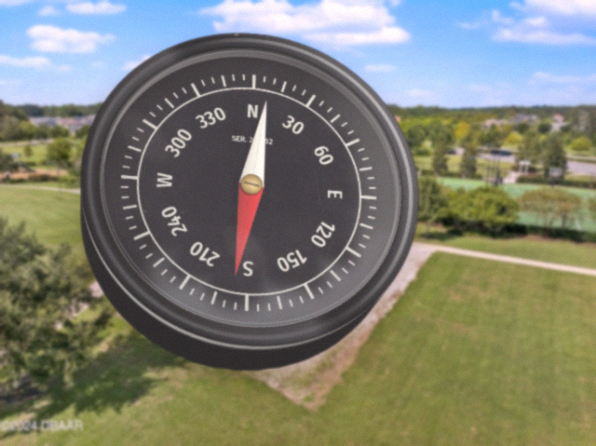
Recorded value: 187.5; °
